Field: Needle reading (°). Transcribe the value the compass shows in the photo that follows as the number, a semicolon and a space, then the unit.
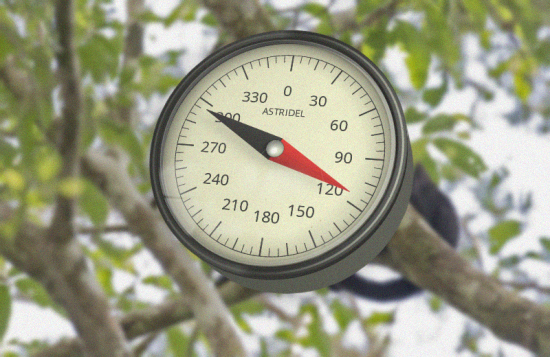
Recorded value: 115; °
